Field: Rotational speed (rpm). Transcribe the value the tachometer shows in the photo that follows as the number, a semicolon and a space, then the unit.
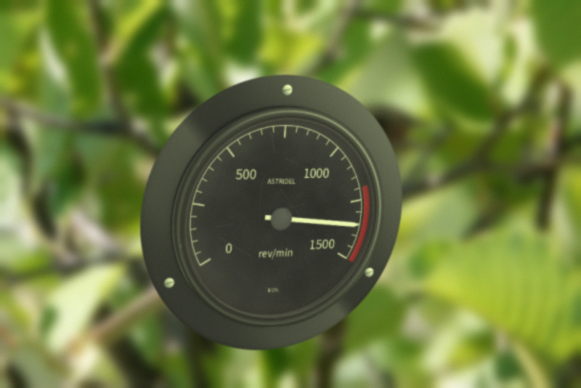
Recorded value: 1350; rpm
